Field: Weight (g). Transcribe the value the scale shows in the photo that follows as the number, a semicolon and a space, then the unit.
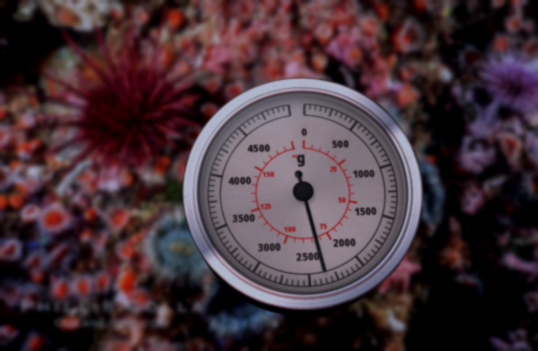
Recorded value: 2350; g
